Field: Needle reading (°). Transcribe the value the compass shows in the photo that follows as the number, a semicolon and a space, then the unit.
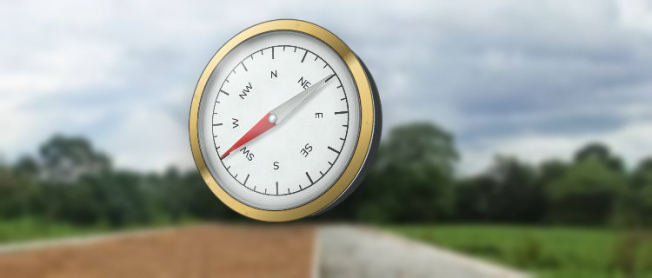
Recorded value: 240; °
